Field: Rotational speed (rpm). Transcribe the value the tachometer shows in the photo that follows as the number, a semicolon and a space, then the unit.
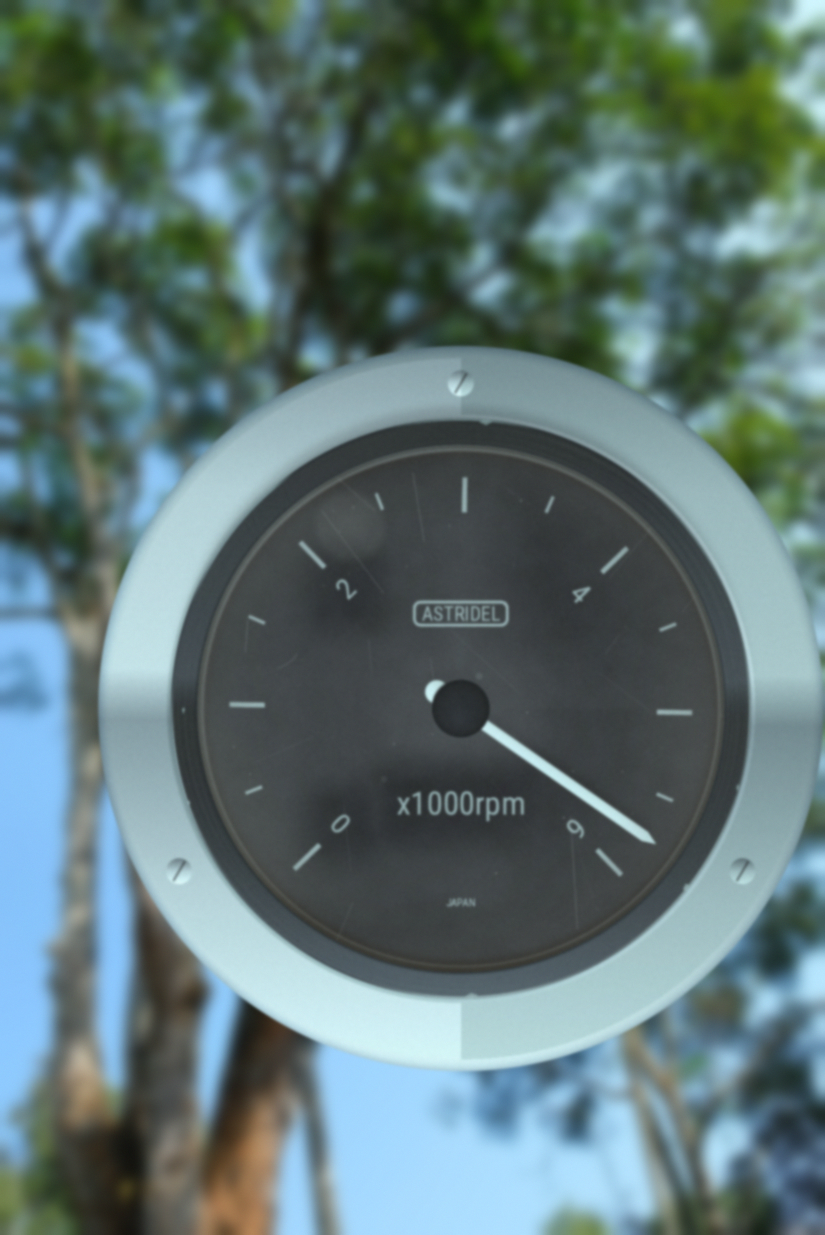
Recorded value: 5750; rpm
